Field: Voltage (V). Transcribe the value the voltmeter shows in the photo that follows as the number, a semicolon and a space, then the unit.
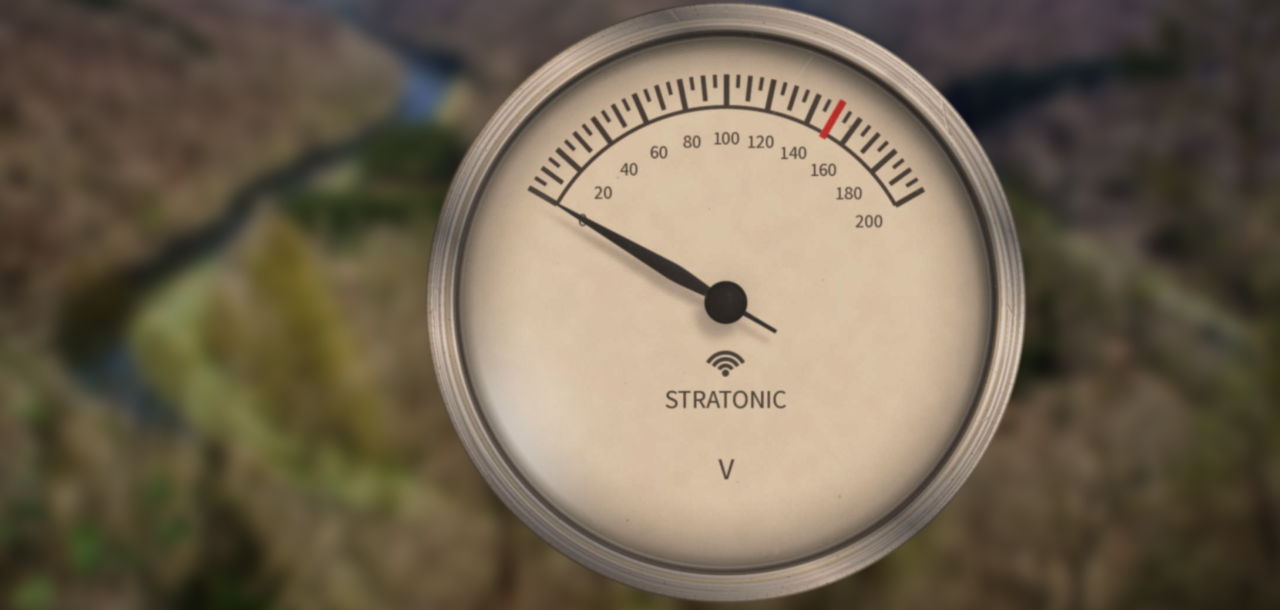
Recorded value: 0; V
